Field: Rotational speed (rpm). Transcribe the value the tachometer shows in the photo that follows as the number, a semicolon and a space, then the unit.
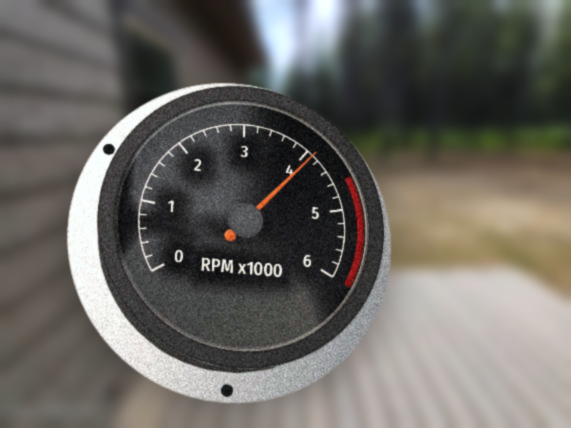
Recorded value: 4100; rpm
